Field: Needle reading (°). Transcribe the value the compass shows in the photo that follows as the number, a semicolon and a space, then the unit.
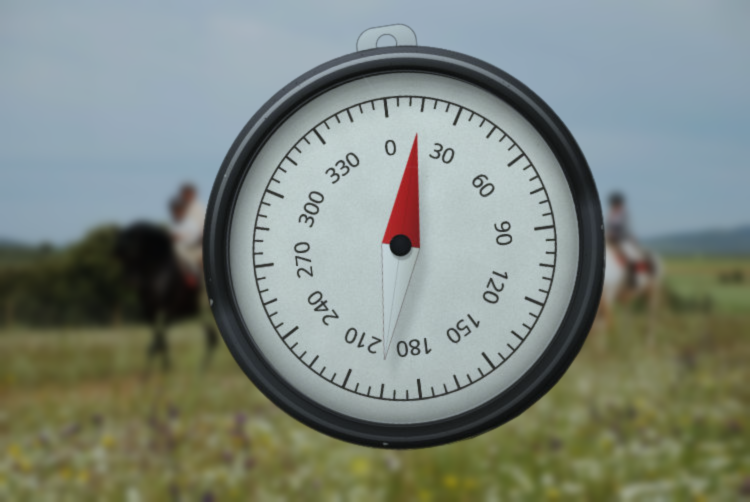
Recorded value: 15; °
